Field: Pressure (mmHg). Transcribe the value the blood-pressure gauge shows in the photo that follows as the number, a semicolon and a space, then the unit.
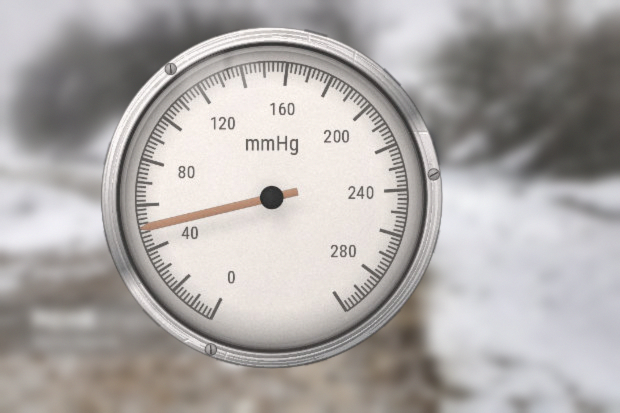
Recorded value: 50; mmHg
